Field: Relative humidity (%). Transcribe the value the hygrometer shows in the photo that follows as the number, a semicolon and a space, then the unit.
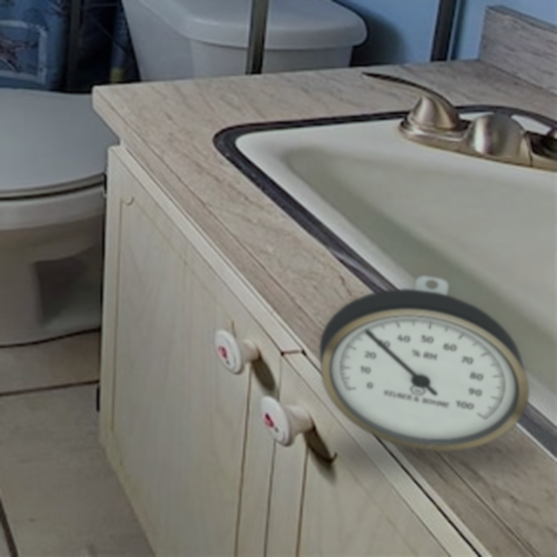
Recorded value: 30; %
